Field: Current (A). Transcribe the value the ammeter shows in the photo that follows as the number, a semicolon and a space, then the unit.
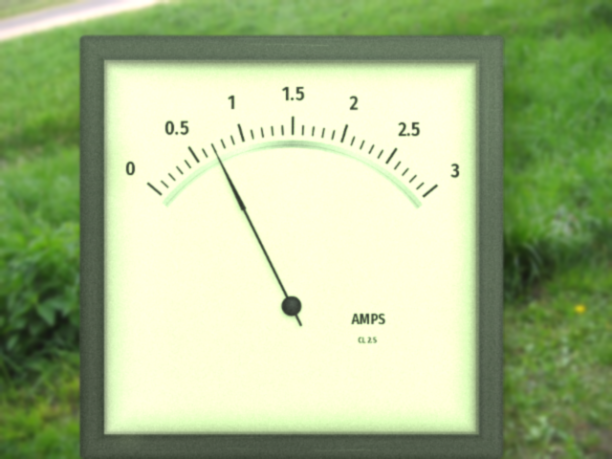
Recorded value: 0.7; A
